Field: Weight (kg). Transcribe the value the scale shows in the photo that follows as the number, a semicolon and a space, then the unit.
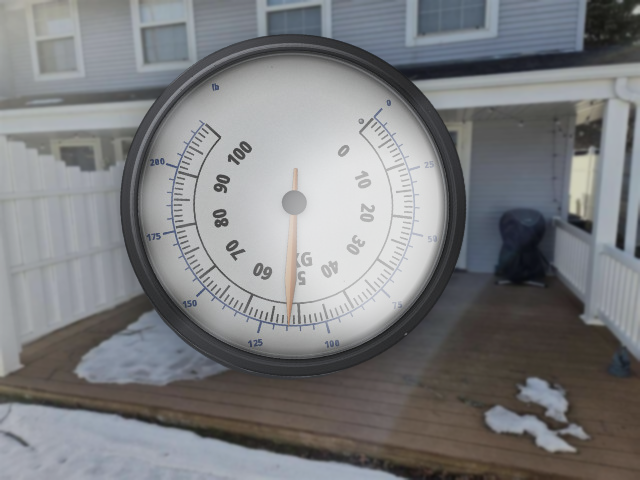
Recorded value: 52; kg
